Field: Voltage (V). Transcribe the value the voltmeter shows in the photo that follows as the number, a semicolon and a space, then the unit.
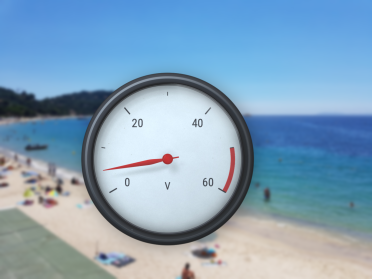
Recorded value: 5; V
